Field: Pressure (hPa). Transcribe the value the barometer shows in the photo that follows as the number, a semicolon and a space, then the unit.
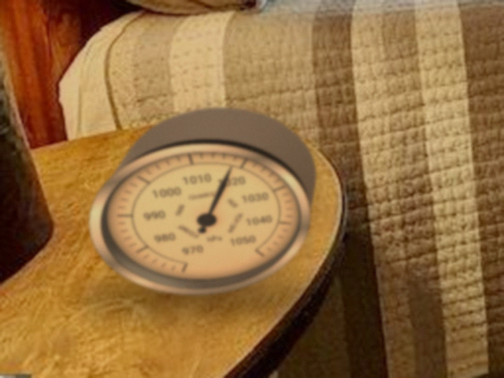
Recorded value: 1018; hPa
